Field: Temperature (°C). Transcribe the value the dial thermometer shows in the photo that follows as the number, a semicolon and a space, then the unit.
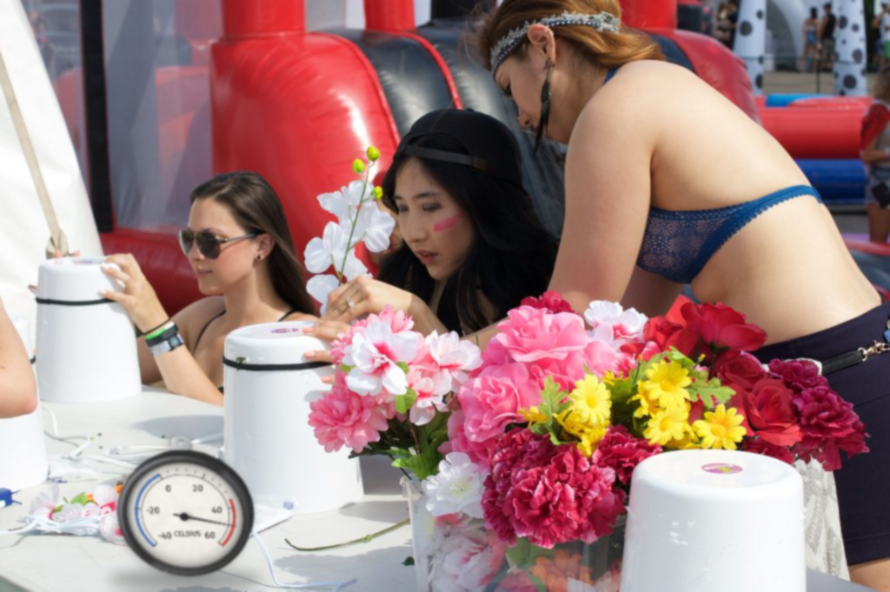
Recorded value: 48; °C
